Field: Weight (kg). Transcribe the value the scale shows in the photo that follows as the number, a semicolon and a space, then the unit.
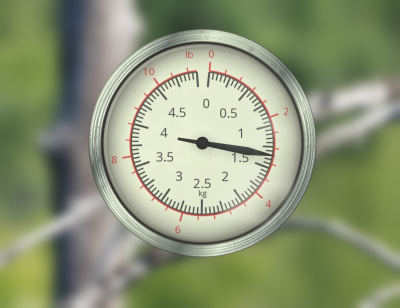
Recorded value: 1.35; kg
